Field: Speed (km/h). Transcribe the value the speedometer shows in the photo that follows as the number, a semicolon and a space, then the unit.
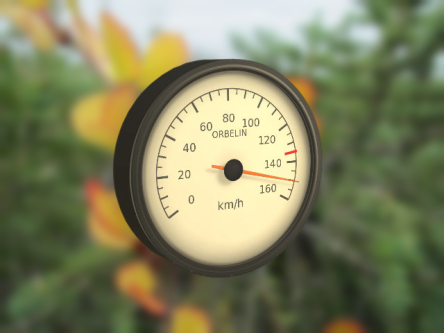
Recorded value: 150; km/h
